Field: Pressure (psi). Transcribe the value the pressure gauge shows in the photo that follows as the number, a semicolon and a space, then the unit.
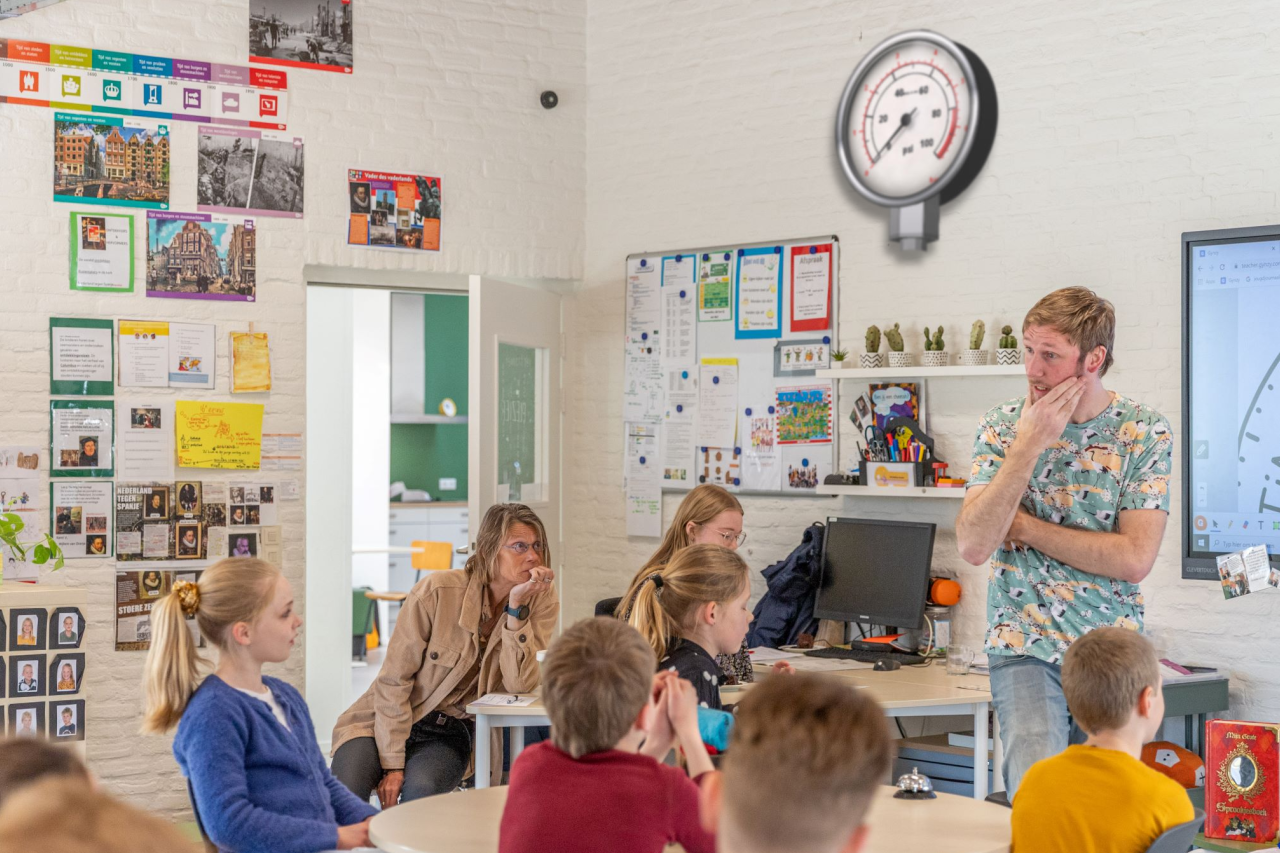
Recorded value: 0; psi
